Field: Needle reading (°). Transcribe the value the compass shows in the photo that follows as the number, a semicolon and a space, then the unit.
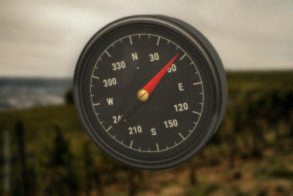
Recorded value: 55; °
